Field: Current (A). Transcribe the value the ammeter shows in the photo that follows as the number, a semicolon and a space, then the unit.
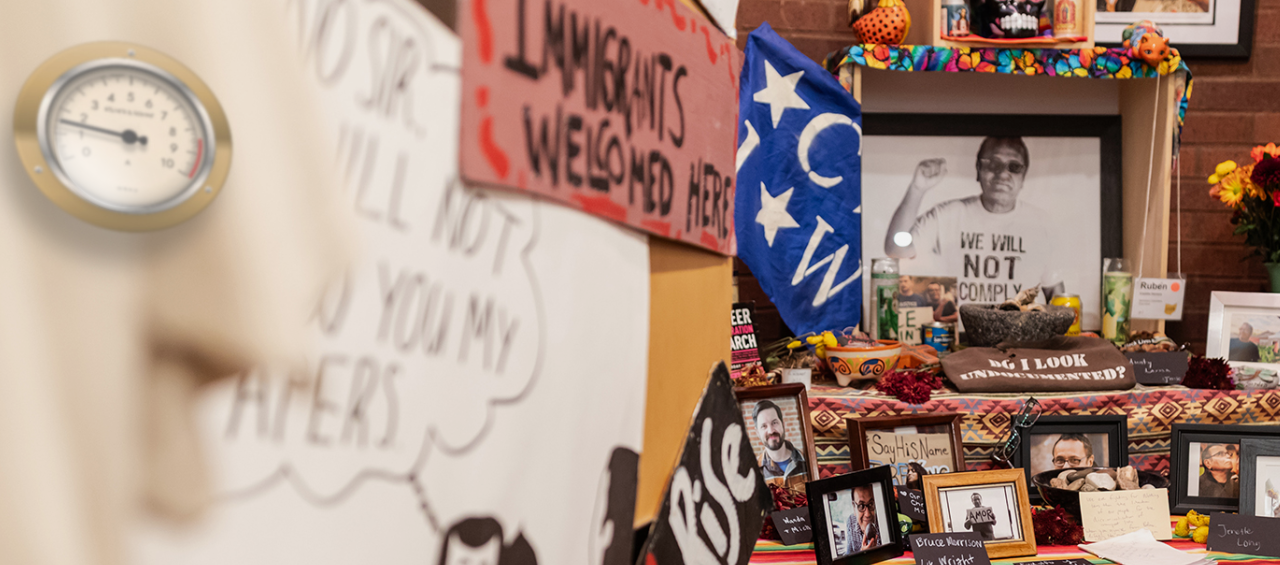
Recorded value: 1.5; A
